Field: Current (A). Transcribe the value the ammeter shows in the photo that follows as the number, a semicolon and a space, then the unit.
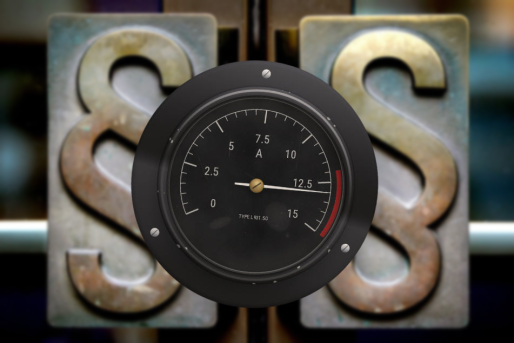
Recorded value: 13; A
